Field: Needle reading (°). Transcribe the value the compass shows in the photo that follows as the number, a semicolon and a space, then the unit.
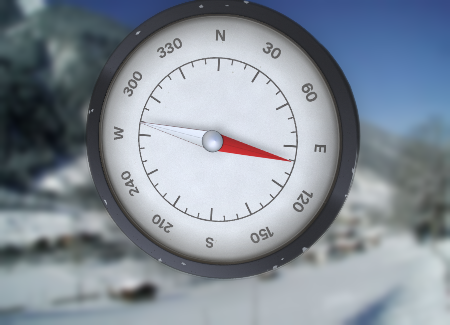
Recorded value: 100; °
